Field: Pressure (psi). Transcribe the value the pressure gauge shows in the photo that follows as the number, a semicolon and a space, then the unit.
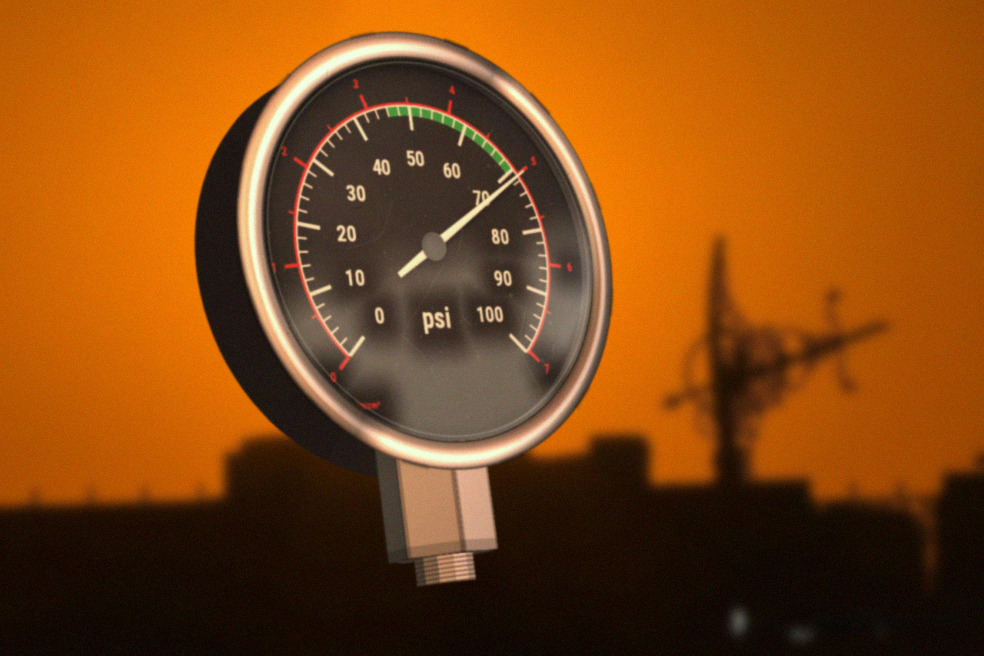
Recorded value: 71; psi
